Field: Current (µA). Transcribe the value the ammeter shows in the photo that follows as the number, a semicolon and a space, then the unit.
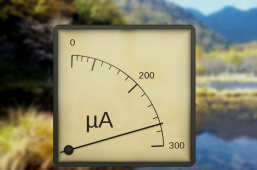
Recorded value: 270; µA
